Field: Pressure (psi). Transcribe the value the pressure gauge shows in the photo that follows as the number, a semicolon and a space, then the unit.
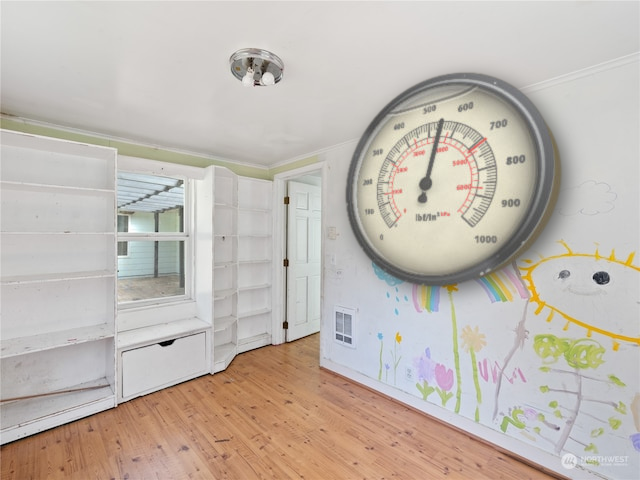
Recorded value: 550; psi
